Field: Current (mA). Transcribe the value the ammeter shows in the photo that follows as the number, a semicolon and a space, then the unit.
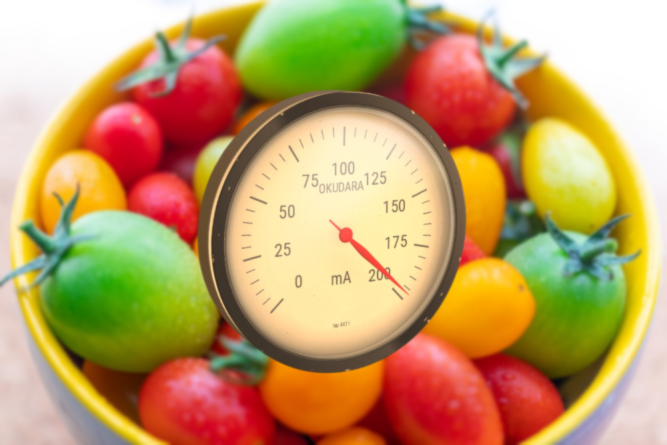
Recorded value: 197.5; mA
